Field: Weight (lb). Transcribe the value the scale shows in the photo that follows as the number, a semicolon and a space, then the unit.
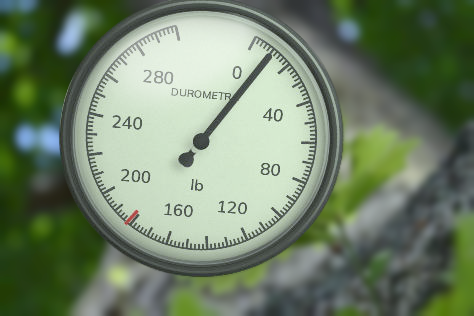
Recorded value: 10; lb
